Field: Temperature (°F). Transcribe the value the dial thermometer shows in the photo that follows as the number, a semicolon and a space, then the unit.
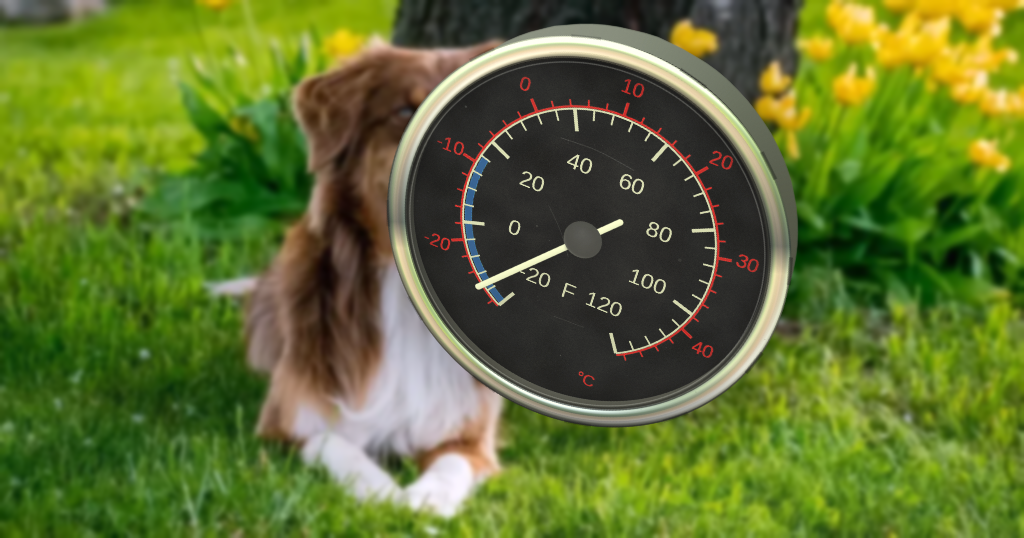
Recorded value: -14; °F
